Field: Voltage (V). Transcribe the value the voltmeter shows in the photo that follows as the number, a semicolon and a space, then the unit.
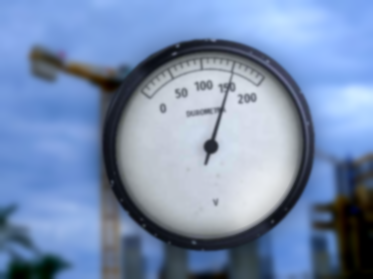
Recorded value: 150; V
